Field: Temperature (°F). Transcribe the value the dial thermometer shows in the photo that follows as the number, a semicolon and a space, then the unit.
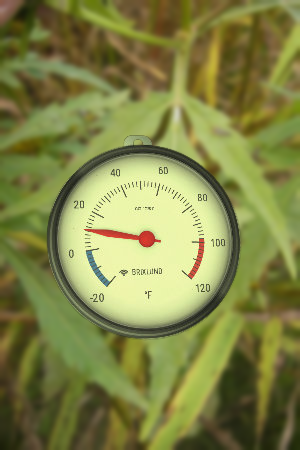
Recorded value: 10; °F
